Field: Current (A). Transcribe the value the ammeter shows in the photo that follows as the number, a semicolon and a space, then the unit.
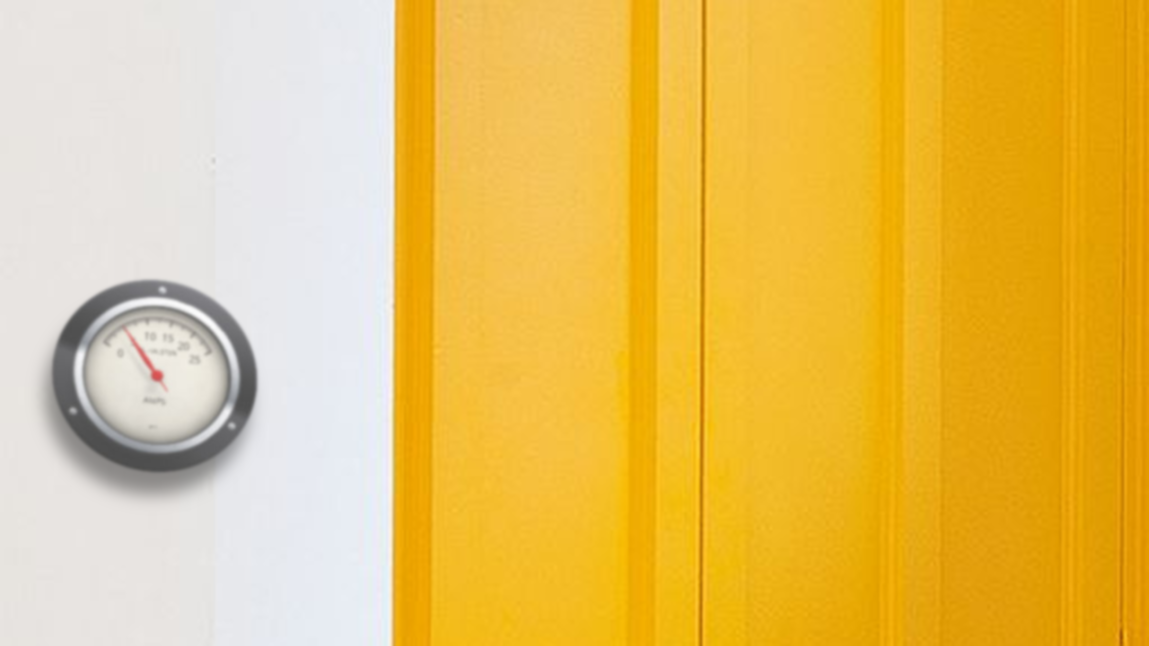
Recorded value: 5; A
